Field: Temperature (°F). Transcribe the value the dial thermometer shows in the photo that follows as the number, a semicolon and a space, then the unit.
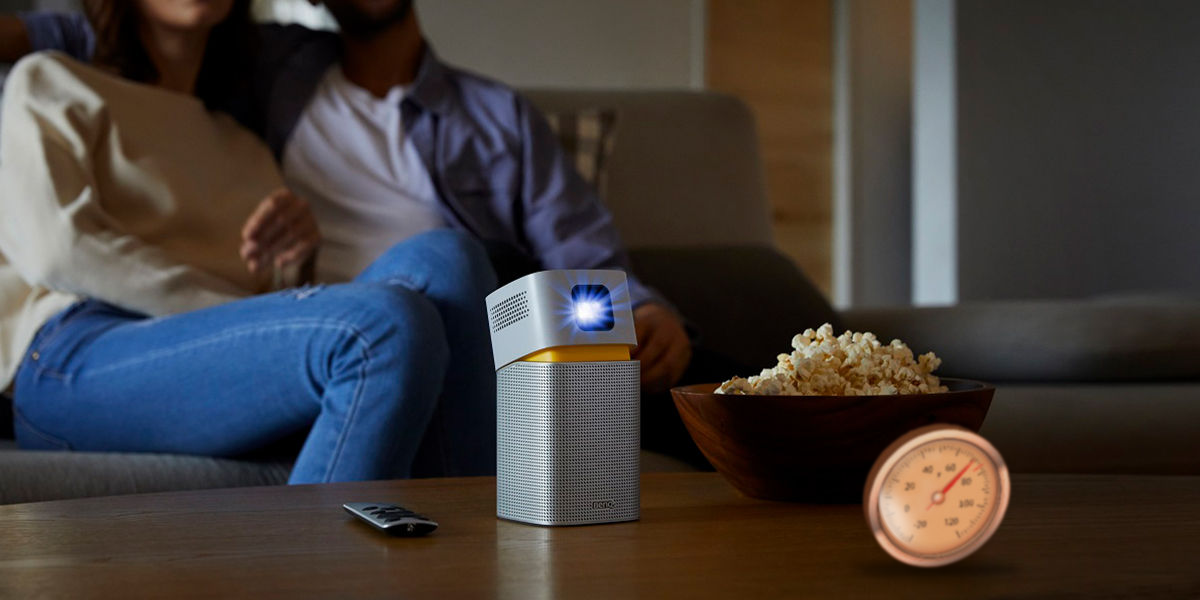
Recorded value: 70; °F
